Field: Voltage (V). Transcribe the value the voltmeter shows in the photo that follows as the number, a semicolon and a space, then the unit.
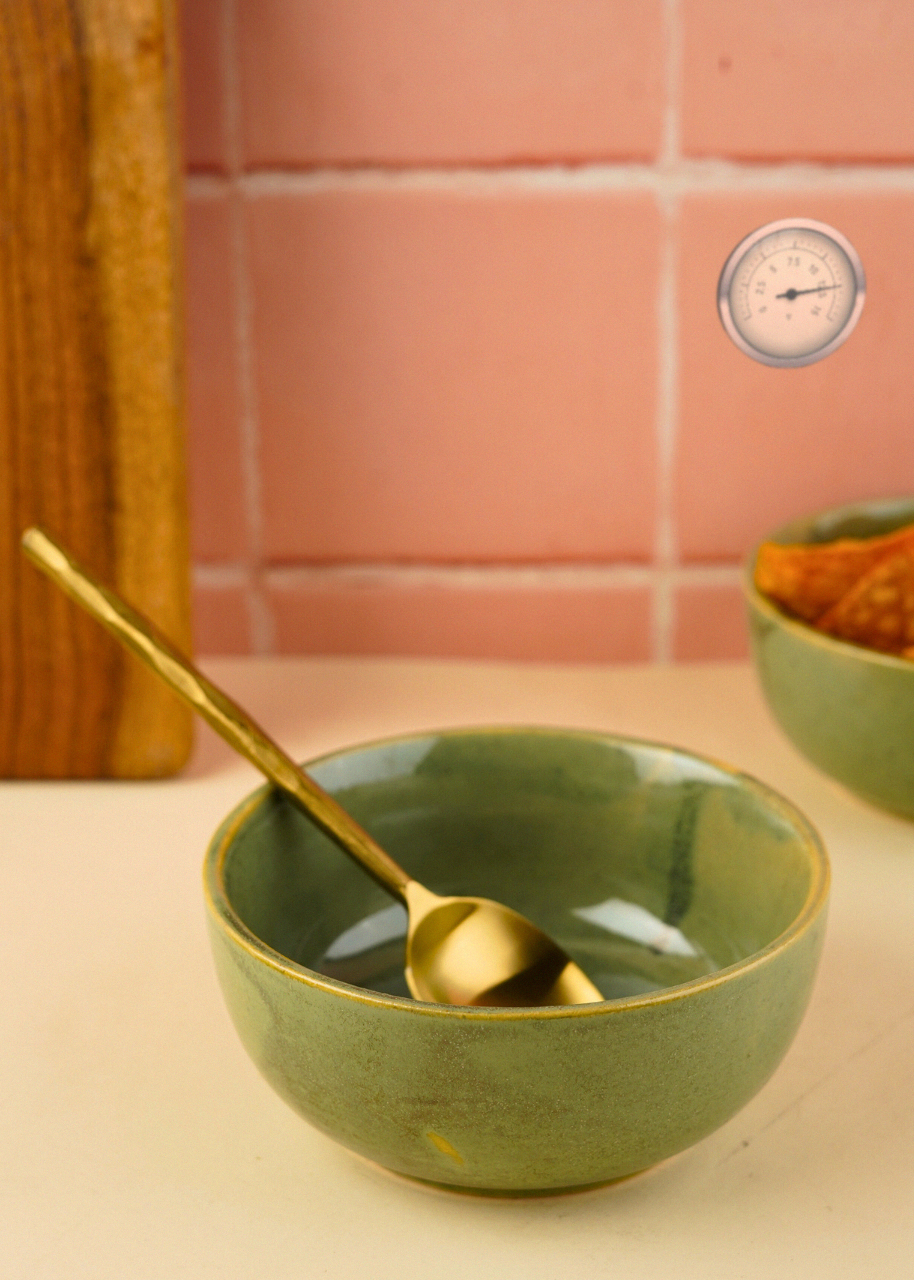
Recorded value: 12.5; V
